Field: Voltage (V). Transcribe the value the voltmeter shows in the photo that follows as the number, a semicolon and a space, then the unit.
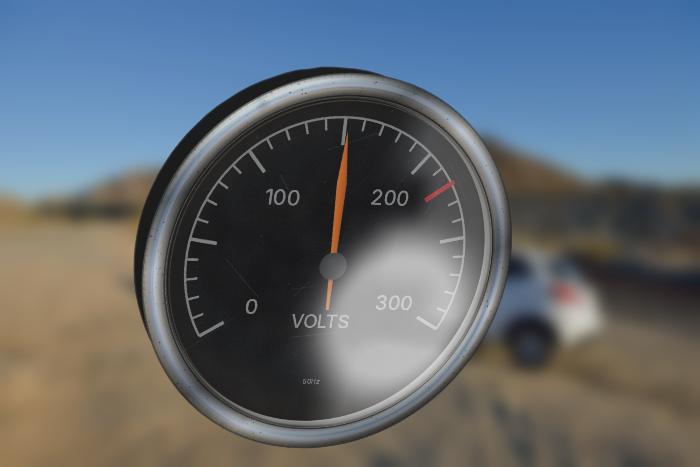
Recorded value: 150; V
